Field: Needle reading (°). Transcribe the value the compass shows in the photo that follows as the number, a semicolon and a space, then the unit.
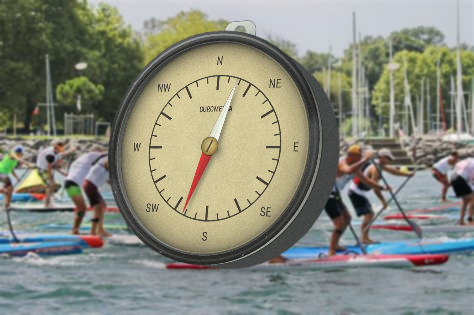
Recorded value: 200; °
